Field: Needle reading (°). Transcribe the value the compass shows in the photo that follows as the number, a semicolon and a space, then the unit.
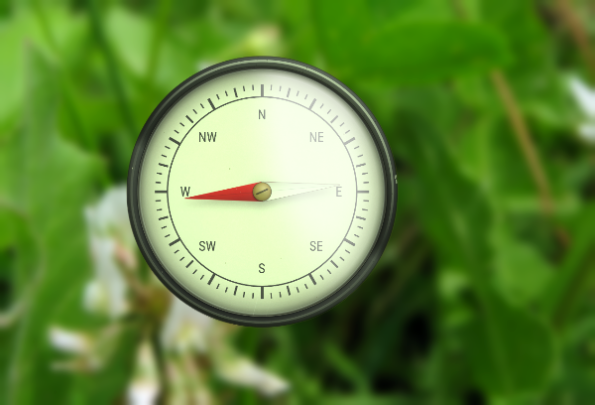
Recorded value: 265; °
